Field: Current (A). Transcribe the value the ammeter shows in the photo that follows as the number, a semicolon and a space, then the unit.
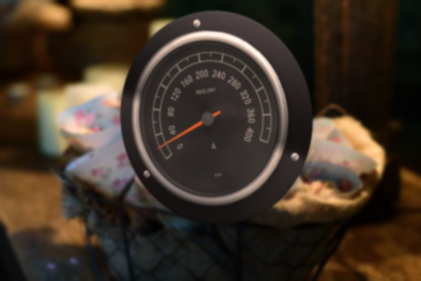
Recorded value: 20; A
